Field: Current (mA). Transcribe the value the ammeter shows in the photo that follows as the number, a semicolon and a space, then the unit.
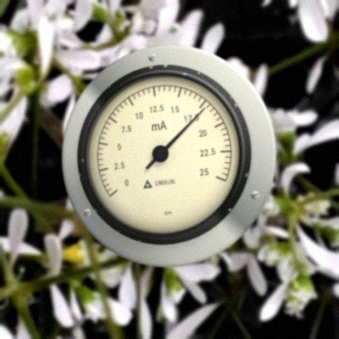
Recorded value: 18; mA
